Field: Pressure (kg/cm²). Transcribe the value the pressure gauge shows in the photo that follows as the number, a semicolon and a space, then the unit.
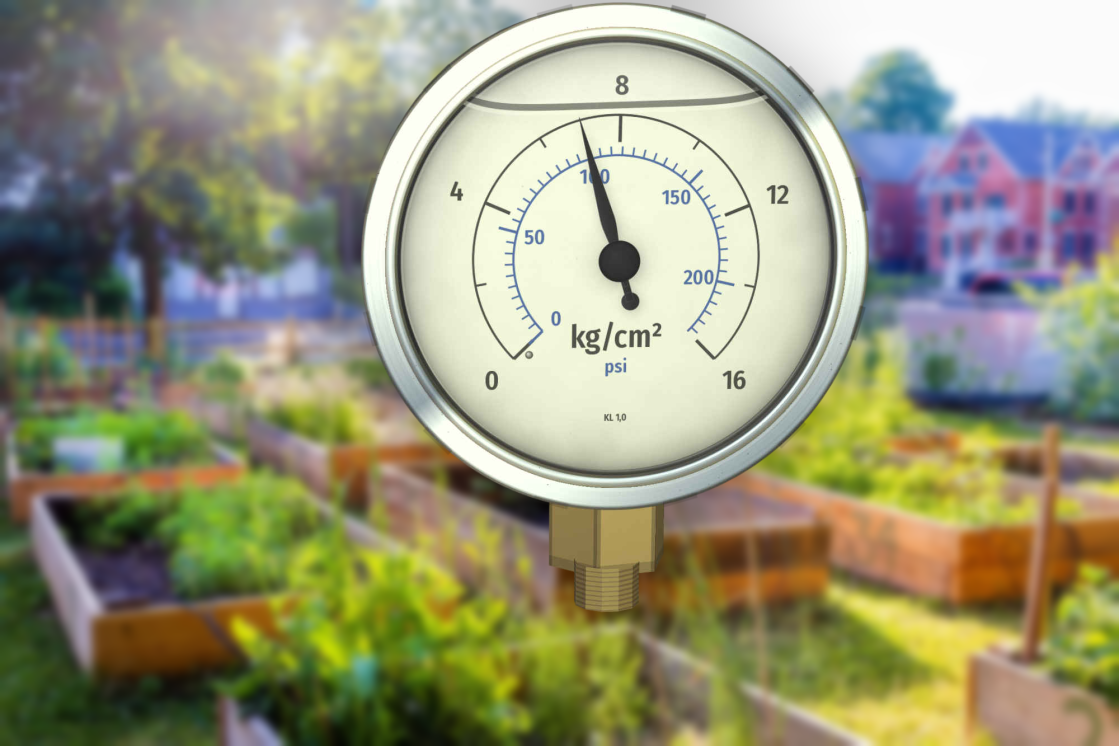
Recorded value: 7; kg/cm²
